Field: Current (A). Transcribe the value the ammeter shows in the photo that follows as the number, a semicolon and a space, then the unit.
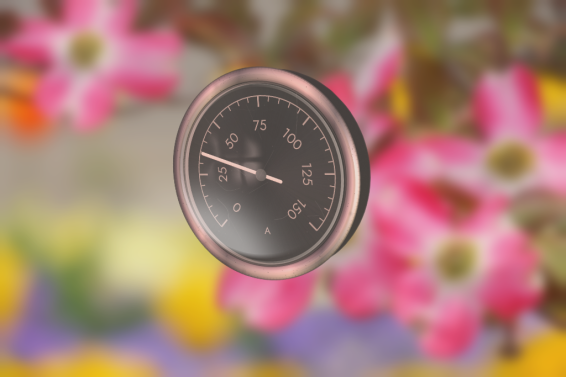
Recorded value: 35; A
